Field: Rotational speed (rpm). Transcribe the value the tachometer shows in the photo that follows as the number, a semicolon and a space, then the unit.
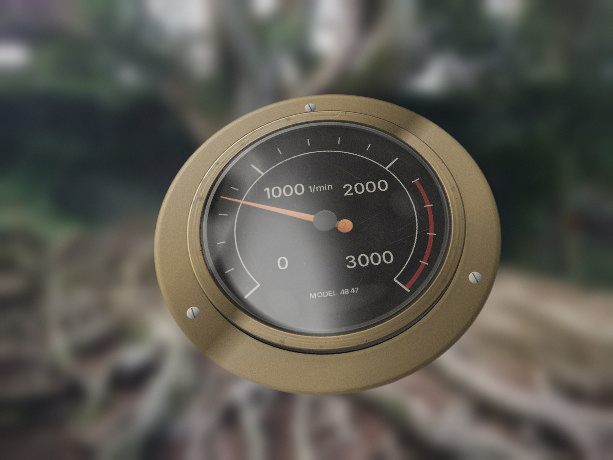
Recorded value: 700; rpm
